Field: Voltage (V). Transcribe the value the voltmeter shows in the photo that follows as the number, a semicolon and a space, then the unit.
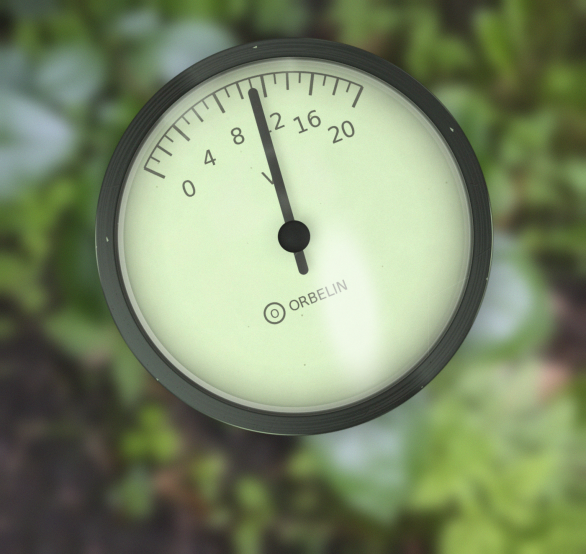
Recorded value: 11; V
